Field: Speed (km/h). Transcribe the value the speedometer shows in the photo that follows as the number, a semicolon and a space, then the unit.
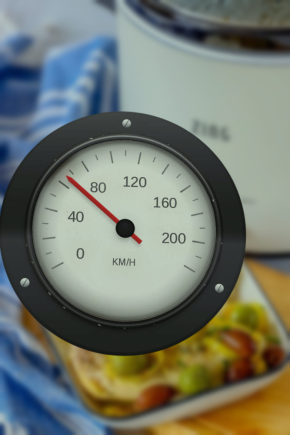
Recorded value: 65; km/h
